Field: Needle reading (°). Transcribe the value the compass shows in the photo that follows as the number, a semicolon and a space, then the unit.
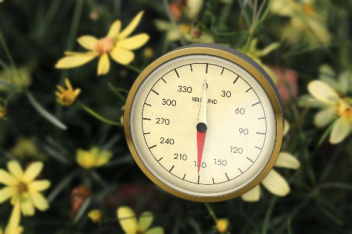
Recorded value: 180; °
